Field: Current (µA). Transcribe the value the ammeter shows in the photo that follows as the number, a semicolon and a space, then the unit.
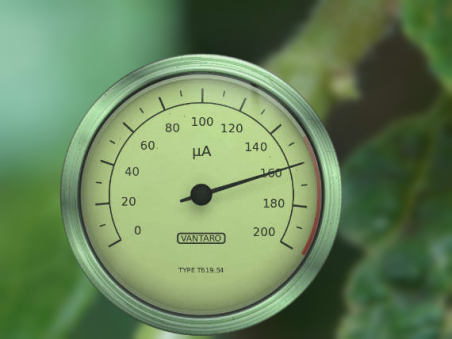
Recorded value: 160; µA
